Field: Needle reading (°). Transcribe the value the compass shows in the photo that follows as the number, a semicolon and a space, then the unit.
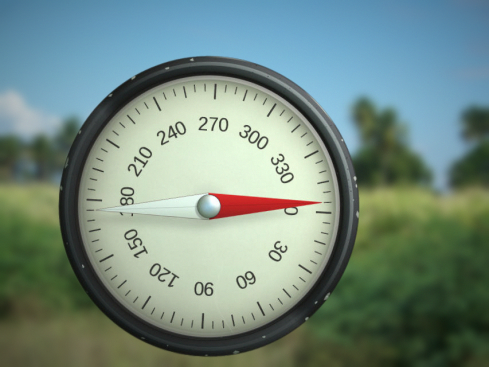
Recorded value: 355; °
